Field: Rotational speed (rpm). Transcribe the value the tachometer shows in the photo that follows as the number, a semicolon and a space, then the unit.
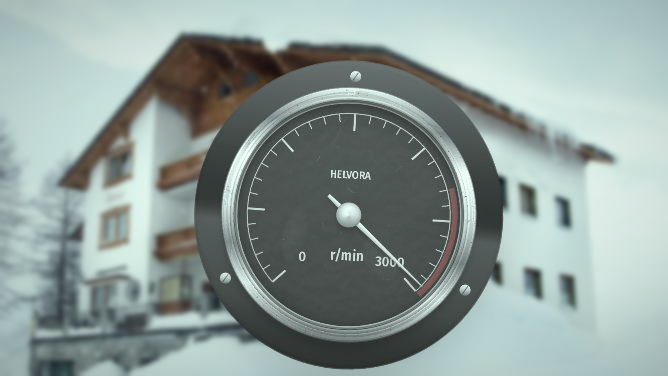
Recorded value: 2950; rpm
